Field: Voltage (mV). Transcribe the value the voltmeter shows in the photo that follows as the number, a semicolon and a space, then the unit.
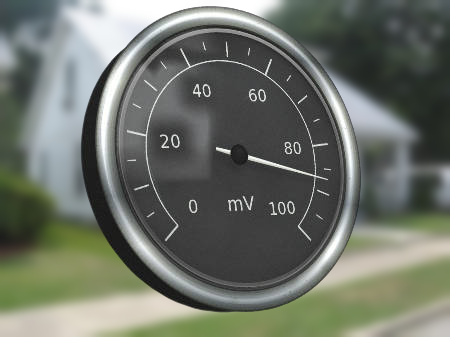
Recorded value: 87.5; mV
